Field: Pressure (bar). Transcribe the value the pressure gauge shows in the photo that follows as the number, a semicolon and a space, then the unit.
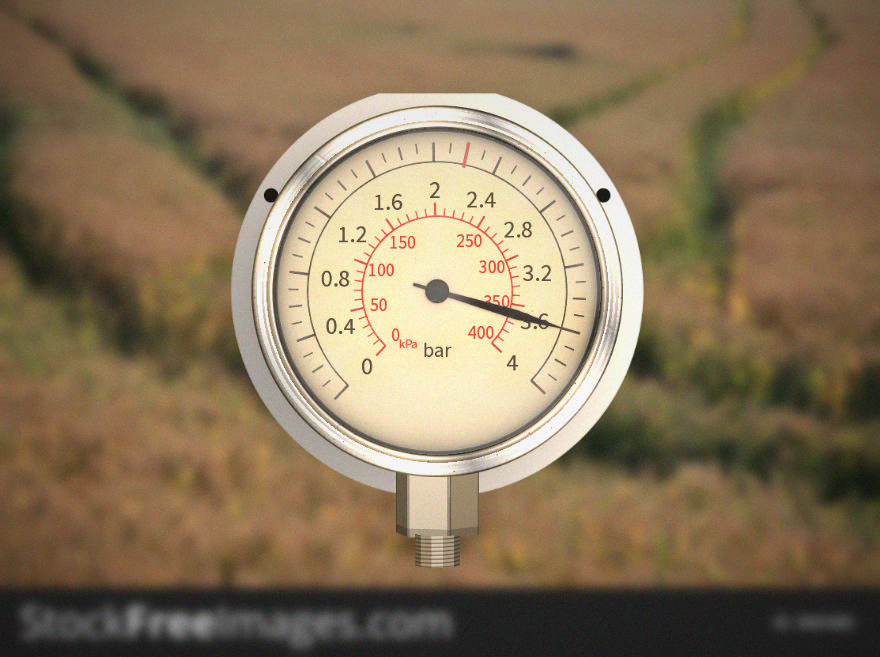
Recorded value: 3.6; bar
